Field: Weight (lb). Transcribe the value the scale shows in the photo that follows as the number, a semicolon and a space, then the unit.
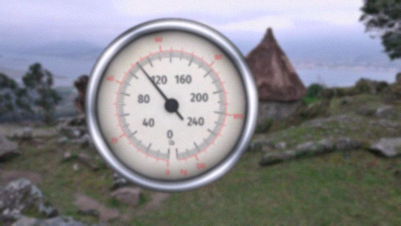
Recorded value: 110; lb
